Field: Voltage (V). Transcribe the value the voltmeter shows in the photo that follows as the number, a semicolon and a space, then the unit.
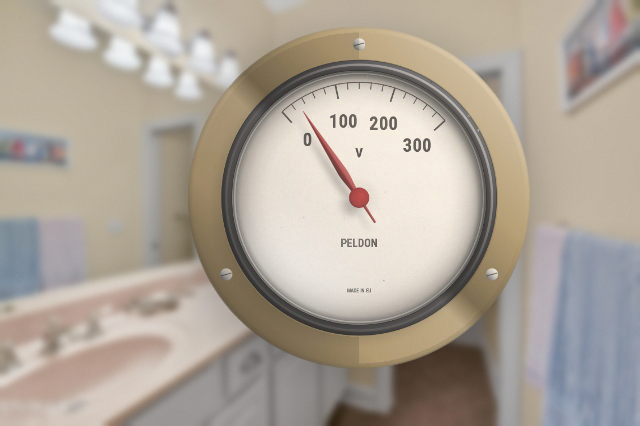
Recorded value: 30; V
